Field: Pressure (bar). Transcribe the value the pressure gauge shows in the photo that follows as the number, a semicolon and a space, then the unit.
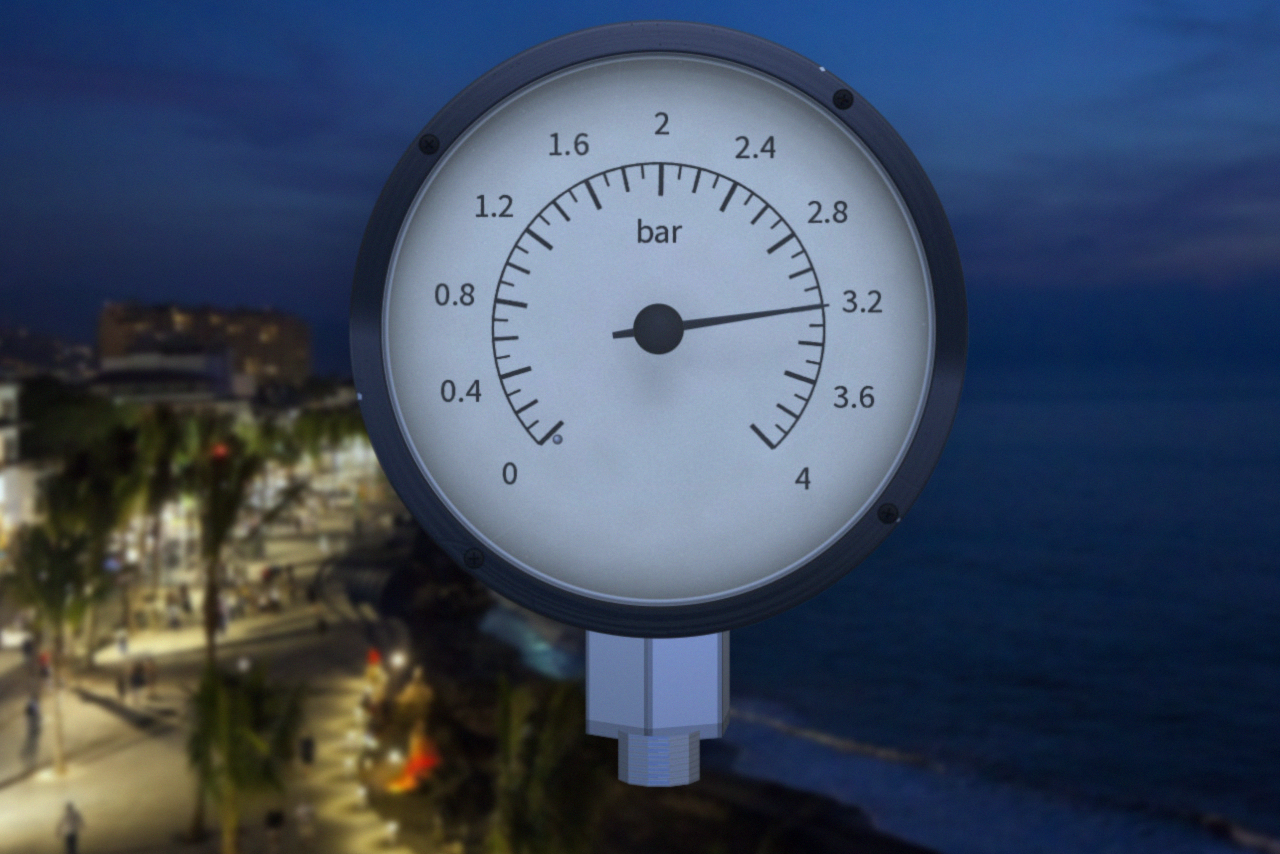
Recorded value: 3.2; bar
